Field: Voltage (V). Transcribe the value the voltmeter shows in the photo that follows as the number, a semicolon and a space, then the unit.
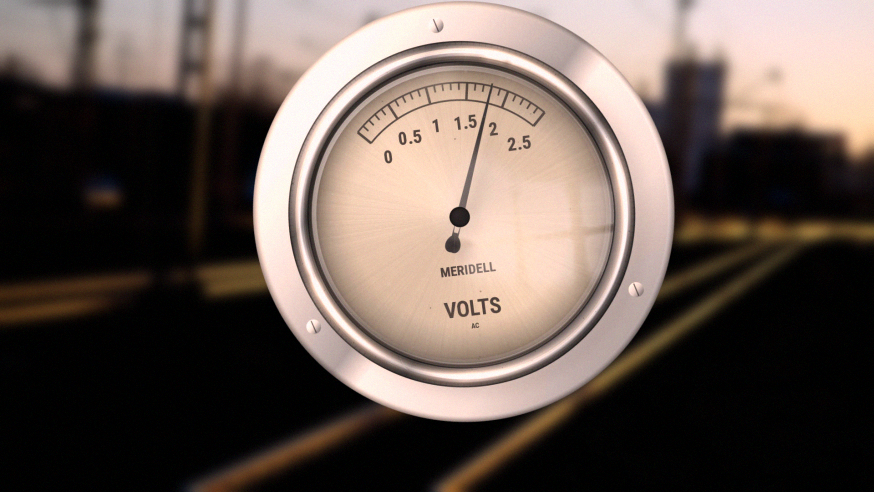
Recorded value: 1.8; V
